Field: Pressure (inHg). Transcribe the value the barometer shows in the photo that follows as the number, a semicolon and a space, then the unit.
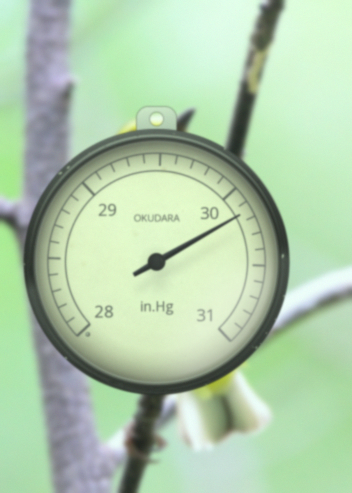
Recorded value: 30.15; inHg
